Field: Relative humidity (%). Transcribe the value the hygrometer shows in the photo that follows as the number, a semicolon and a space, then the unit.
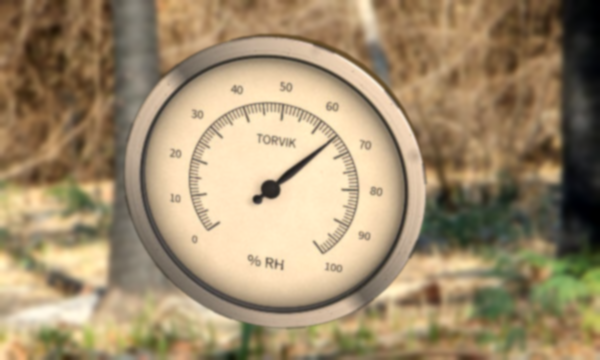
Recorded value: 65; %
